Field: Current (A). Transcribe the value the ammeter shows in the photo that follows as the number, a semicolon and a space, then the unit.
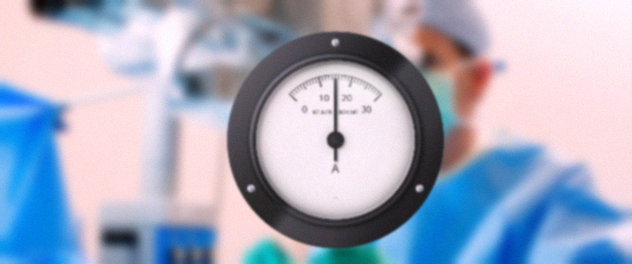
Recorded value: 15; A
